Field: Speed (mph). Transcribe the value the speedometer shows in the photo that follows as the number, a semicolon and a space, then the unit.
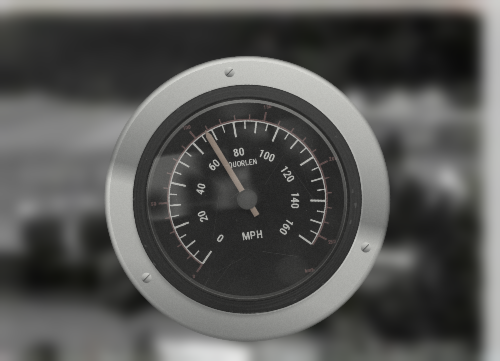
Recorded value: 67.5; mph
